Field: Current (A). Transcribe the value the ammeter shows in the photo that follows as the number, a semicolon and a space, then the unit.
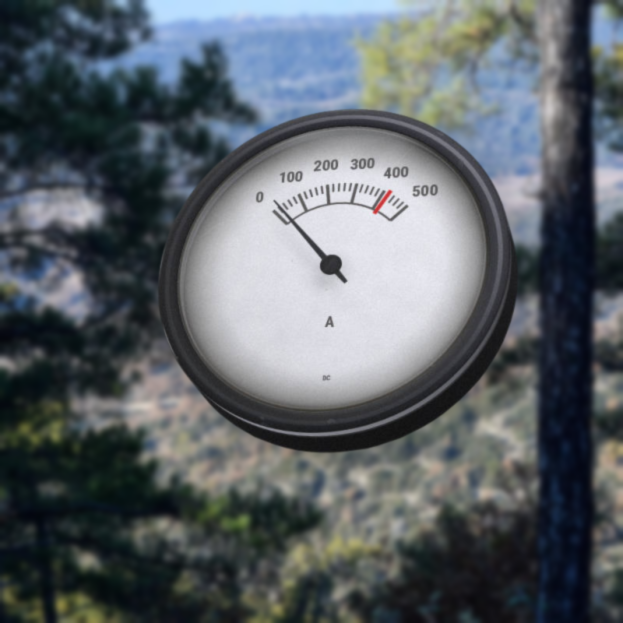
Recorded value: 20; A
